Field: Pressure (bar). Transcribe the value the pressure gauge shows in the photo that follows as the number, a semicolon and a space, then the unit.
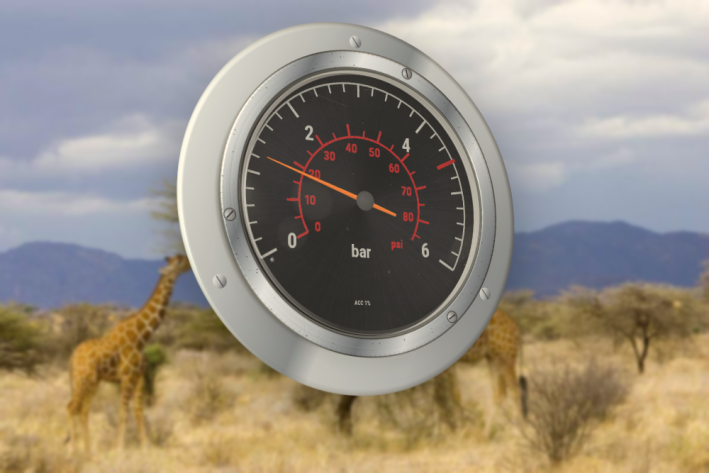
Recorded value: 1.2; bar
